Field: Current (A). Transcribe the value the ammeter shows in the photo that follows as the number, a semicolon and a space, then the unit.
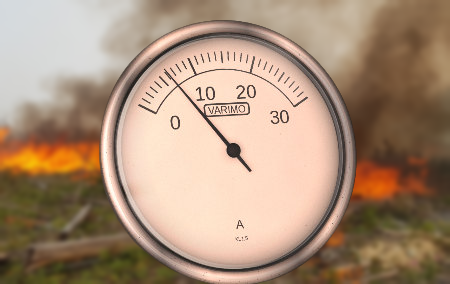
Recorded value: 6; A
